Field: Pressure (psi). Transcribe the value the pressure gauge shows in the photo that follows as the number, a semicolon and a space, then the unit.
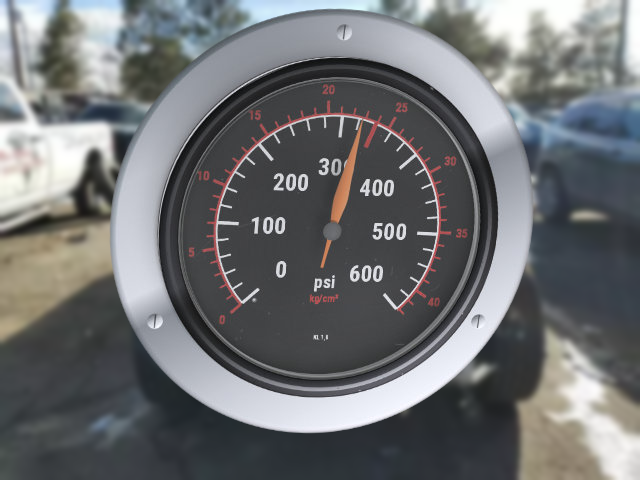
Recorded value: 320; psi
